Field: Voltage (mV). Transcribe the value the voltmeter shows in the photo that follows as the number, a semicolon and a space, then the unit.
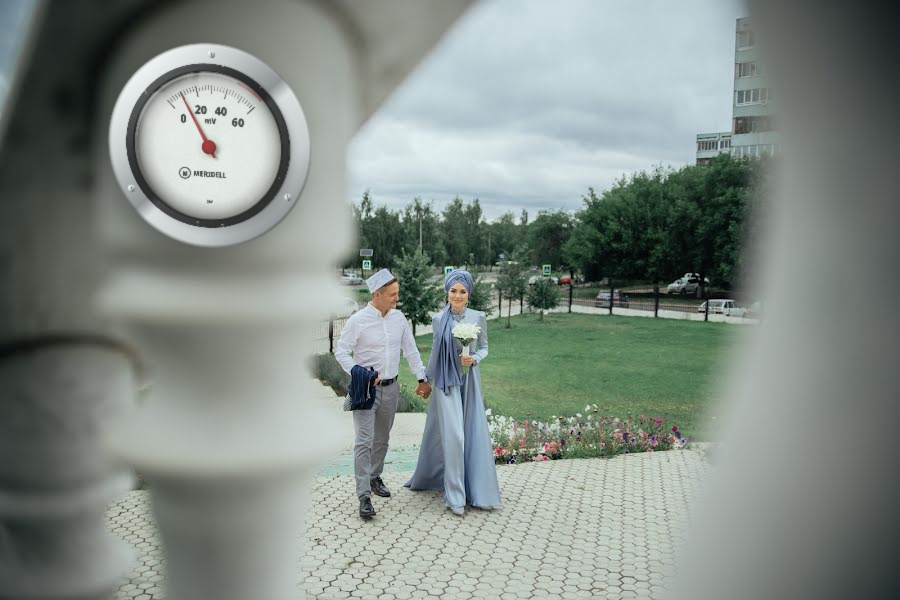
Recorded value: 10; mV
